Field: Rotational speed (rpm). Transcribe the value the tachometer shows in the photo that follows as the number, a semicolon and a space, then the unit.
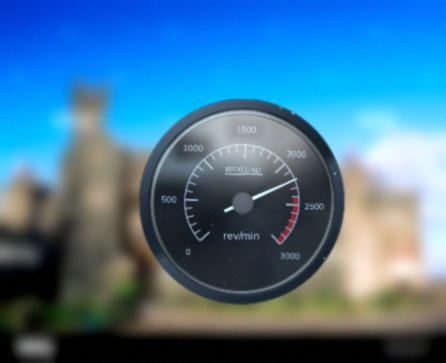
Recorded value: 2200; rpm
